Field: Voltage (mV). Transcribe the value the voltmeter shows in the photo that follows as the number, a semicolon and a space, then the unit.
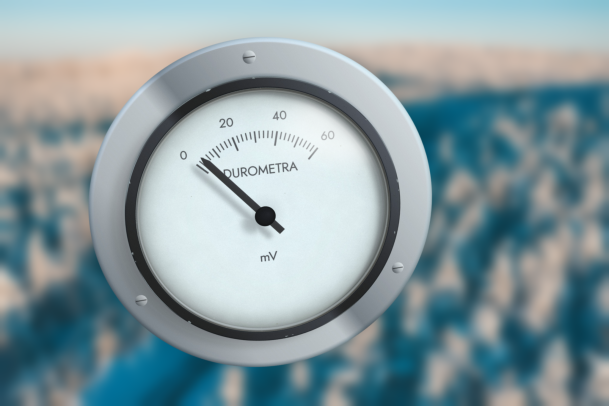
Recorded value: 4; mV
